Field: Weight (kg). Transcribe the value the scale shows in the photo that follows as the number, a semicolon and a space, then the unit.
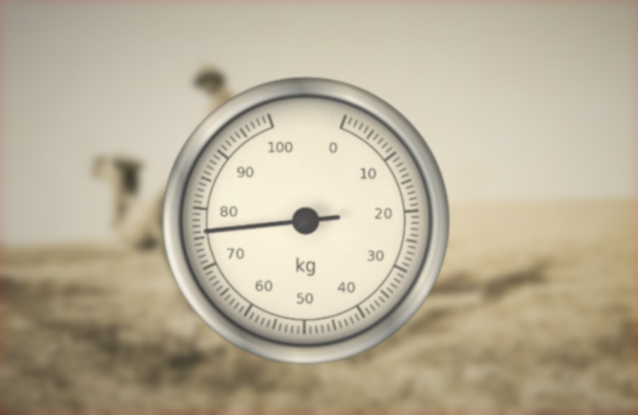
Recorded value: 76; kg
